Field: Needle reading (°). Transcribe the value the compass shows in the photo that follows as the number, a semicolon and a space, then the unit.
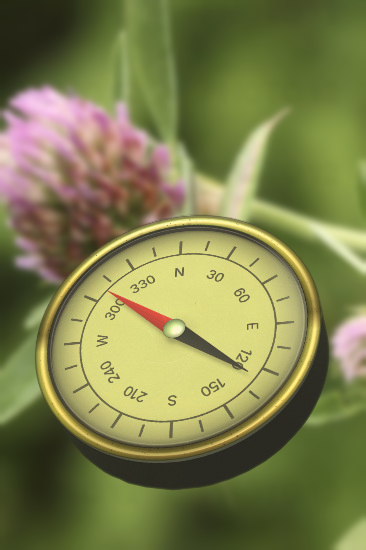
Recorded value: 307.5; °
